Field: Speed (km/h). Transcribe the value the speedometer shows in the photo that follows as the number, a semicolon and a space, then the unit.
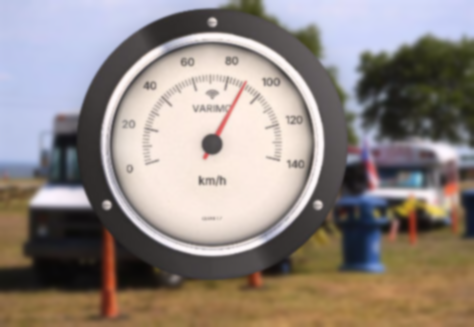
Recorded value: 90; km/h
